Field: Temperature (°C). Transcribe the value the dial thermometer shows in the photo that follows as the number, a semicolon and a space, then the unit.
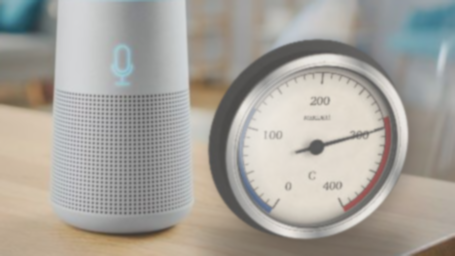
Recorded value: 300; °C
